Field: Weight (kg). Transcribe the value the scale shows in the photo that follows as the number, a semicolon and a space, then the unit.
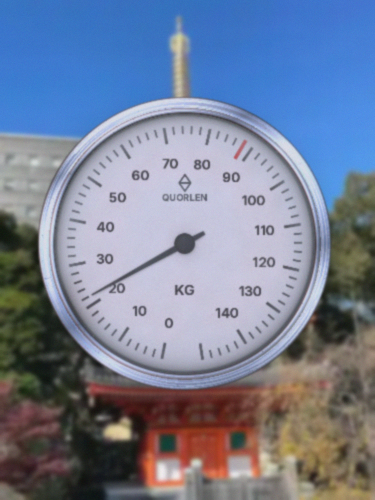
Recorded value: 22; kg
